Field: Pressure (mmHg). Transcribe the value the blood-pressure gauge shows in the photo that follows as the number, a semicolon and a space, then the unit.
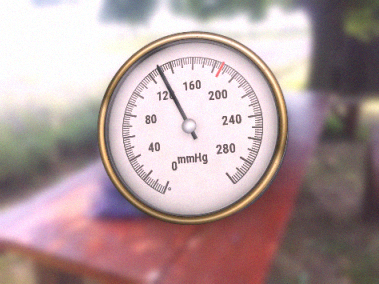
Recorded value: 130; mmHg
